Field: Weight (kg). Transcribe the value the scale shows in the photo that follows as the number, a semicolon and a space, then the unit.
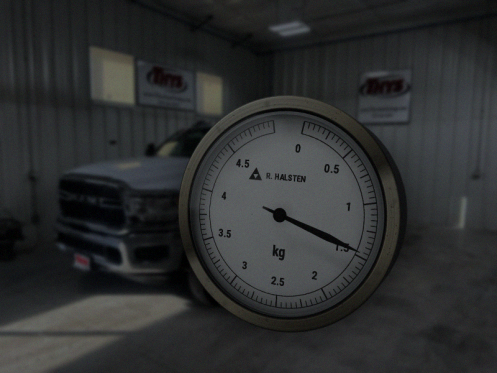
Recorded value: 1.45; kg
